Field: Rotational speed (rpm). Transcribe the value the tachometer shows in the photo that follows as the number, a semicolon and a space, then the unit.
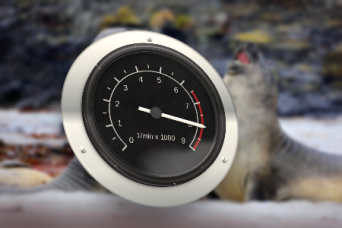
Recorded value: 8000; rpm
